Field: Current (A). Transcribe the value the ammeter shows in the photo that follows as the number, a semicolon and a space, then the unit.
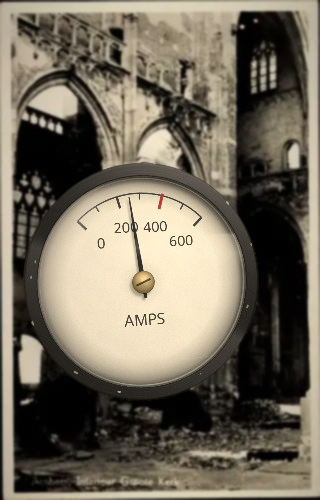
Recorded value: 250; A
